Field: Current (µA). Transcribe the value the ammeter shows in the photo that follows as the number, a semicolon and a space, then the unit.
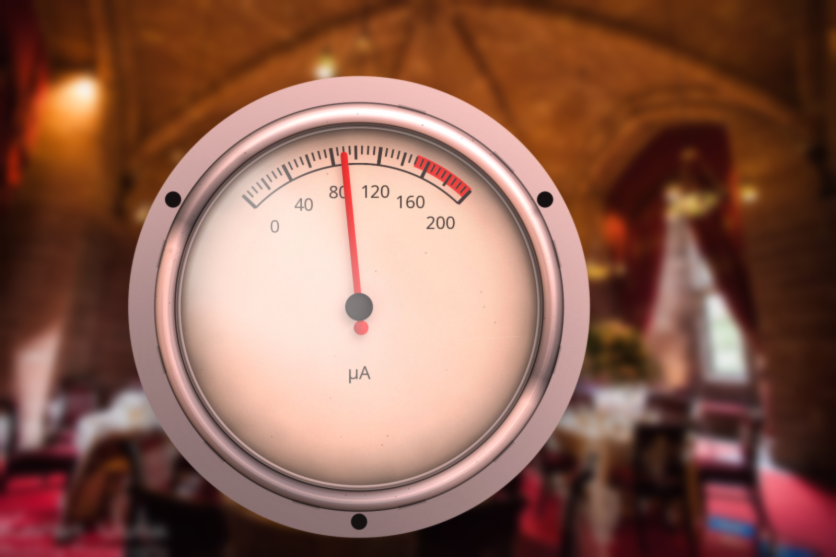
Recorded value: 90; µA
